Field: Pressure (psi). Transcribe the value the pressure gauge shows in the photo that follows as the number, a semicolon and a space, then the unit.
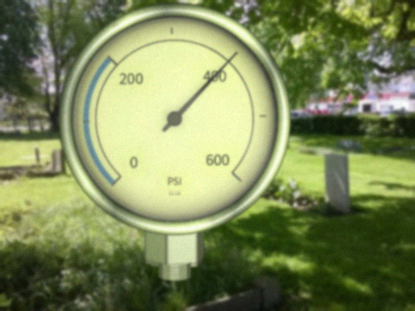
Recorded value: 400; psi
